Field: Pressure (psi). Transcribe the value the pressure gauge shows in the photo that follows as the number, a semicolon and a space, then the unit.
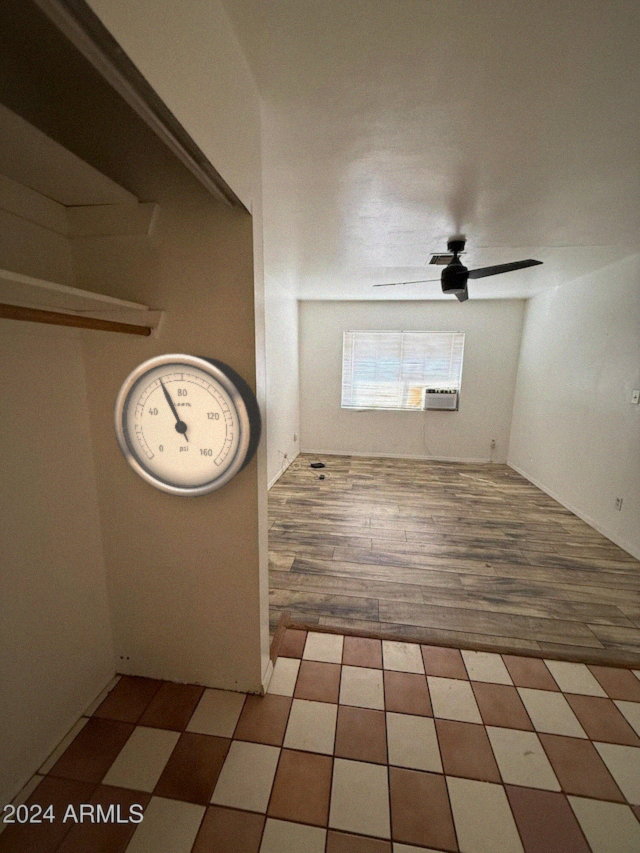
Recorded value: 65; psi
